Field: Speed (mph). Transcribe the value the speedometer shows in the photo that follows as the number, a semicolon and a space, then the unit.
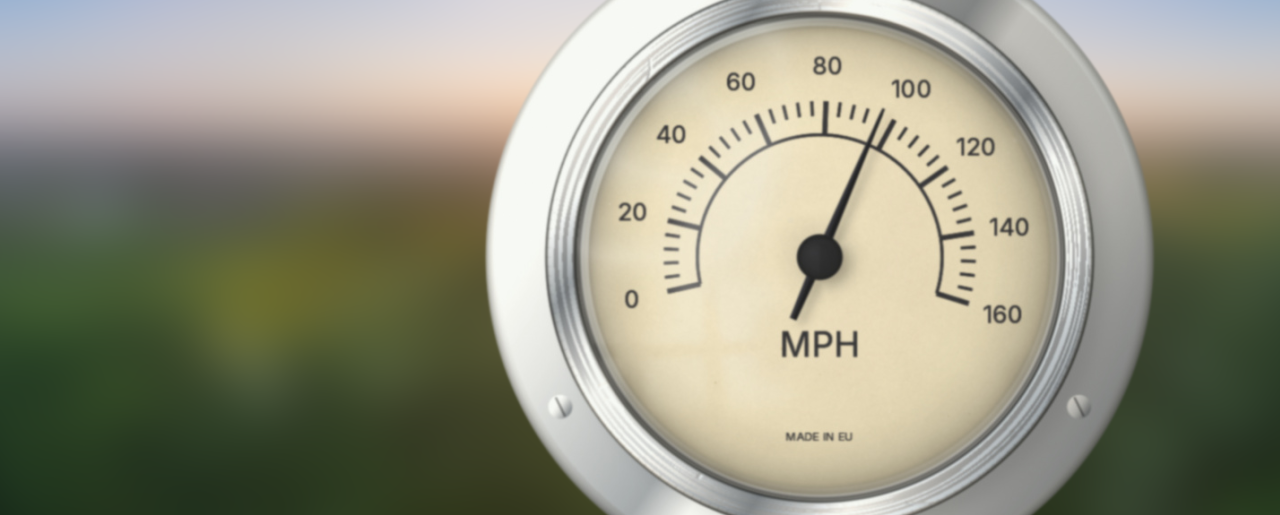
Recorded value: 96; mph
